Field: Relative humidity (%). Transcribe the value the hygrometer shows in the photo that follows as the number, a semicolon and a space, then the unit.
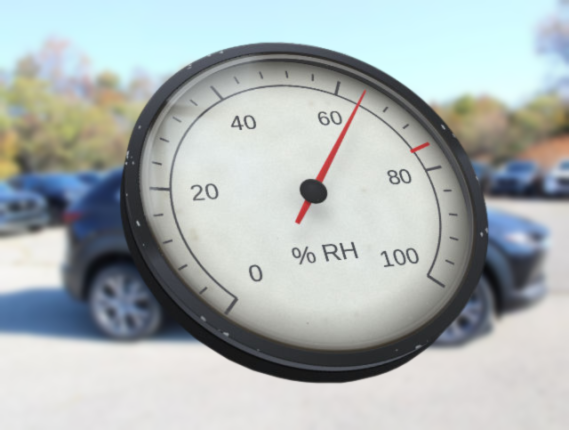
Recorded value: 64; %
